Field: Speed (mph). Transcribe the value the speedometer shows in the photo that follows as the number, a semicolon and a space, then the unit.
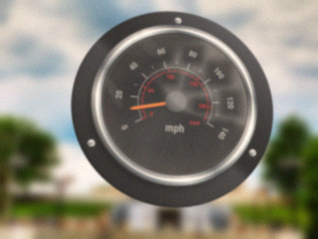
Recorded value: 10; mph
